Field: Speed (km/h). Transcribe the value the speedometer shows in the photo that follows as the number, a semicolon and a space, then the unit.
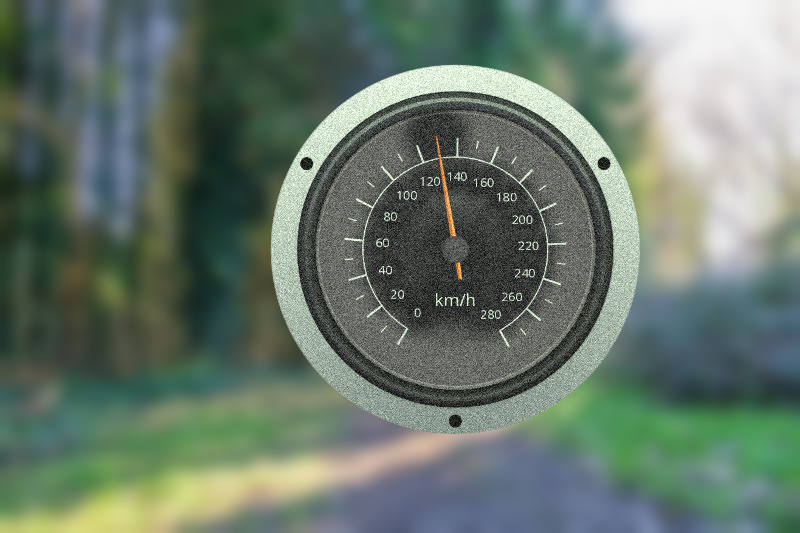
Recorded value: 130; km/h
